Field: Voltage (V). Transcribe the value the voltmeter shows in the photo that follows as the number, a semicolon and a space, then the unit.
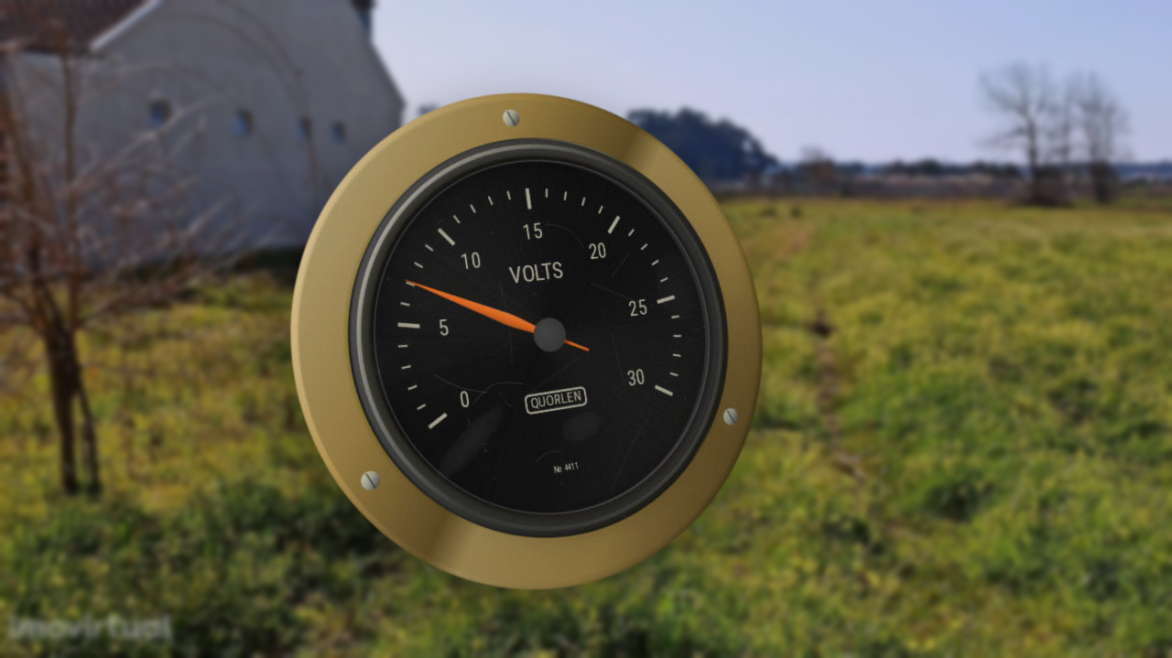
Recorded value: 7; V
